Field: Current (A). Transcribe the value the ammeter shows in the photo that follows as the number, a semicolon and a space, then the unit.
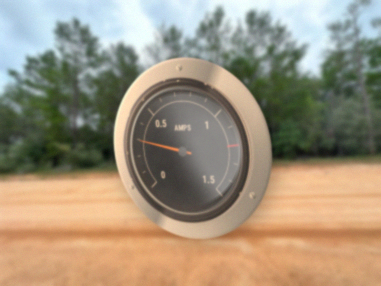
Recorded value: 0.3; A
